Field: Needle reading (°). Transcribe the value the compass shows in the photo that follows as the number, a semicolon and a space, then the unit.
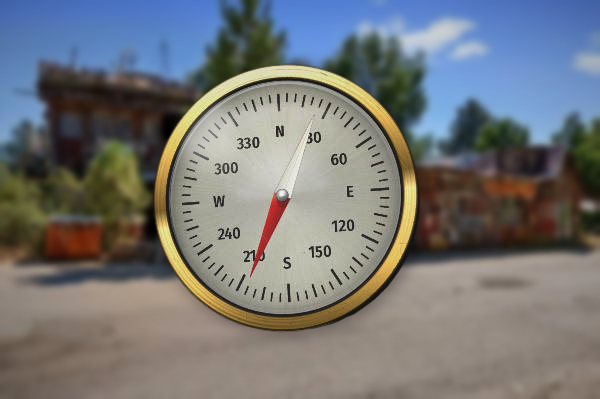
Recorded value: 205; °
